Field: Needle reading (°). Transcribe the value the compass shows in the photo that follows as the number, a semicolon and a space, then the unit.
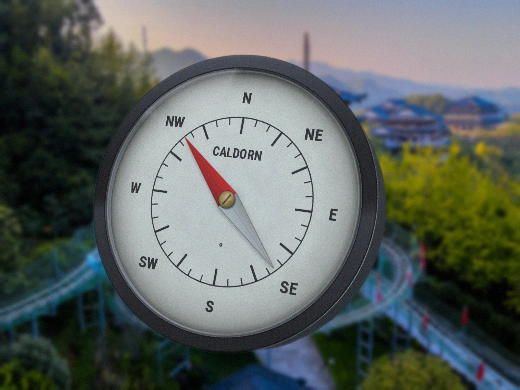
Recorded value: 315; °
